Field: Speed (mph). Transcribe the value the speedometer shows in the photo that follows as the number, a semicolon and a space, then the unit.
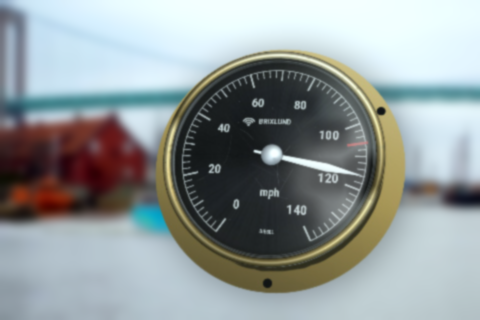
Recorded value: 116; mph
